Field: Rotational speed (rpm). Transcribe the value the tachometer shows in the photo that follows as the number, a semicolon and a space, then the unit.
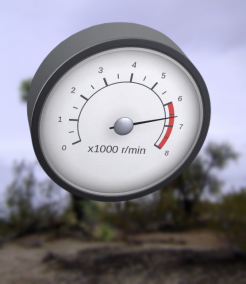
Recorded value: 6500; rpm
